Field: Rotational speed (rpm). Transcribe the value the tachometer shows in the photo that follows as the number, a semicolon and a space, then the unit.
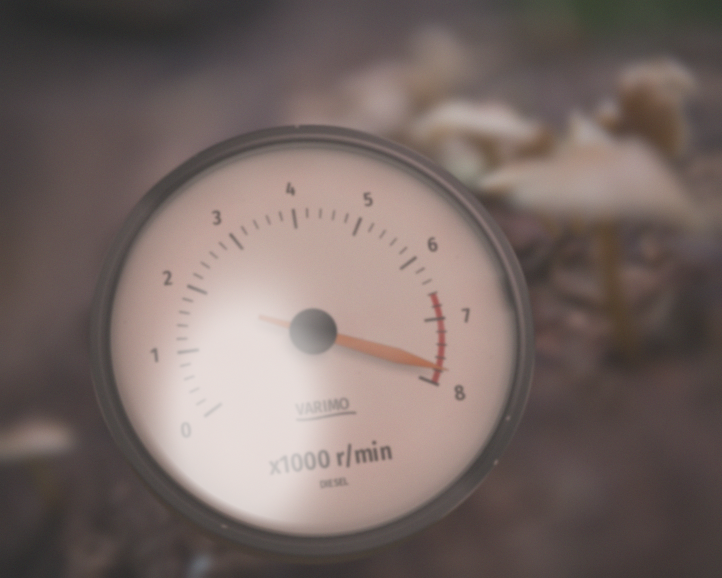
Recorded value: 7800; rpm
